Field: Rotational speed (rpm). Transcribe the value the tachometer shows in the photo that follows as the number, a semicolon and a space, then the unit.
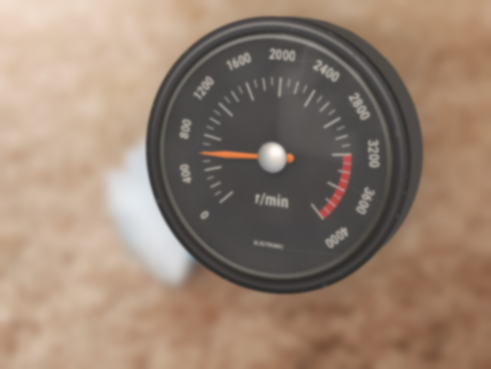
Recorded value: 600; rpm
